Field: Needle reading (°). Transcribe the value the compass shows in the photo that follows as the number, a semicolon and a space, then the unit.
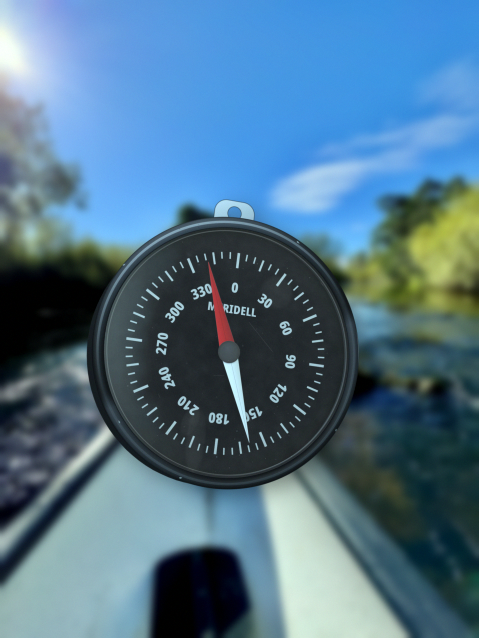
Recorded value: 340; °
